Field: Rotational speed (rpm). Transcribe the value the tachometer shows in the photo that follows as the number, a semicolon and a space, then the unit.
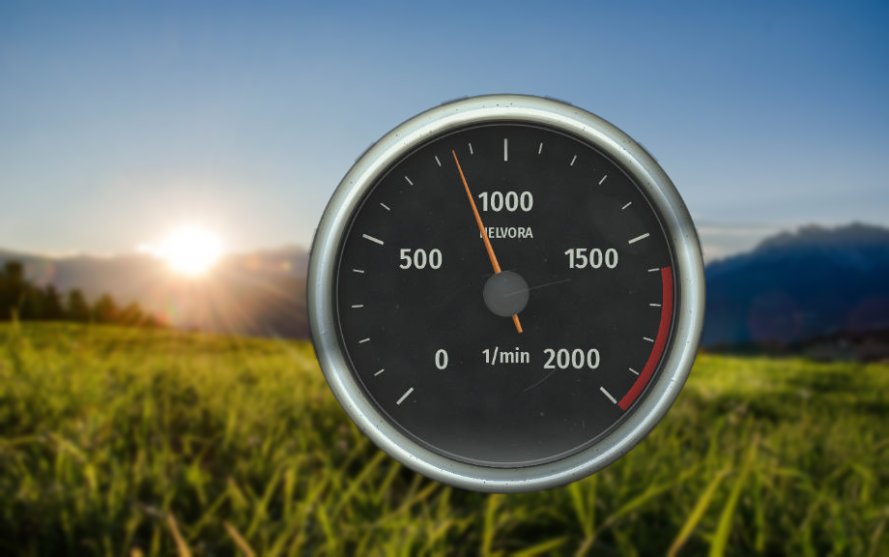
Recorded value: 850; rpm
